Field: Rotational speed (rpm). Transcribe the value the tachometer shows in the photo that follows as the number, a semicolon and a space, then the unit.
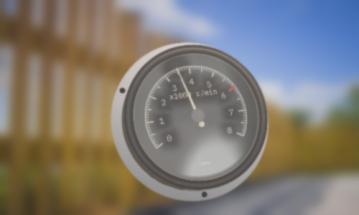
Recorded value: 3500; rpm
